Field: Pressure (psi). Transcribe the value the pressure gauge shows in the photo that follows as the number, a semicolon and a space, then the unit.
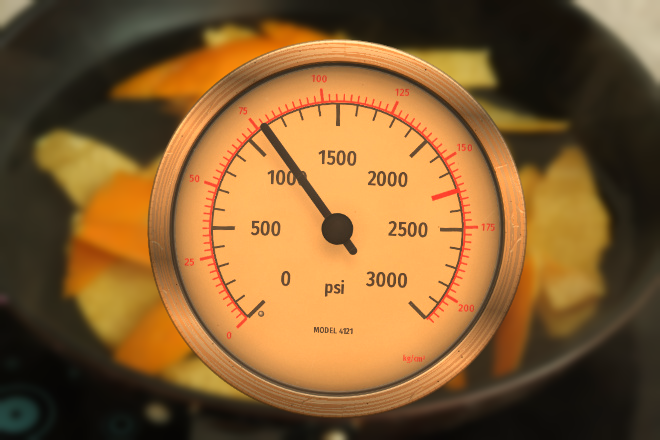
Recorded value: 1100; psi
